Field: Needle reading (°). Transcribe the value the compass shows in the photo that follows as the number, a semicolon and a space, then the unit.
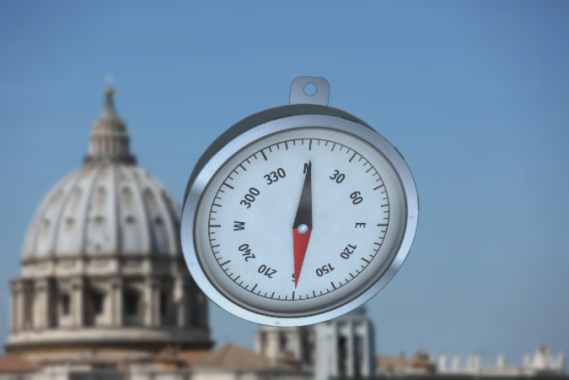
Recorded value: 180; °
